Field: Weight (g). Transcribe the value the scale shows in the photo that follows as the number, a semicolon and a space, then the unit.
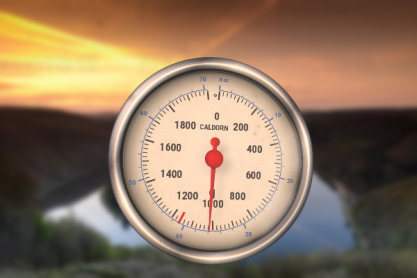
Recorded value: 1020; g
